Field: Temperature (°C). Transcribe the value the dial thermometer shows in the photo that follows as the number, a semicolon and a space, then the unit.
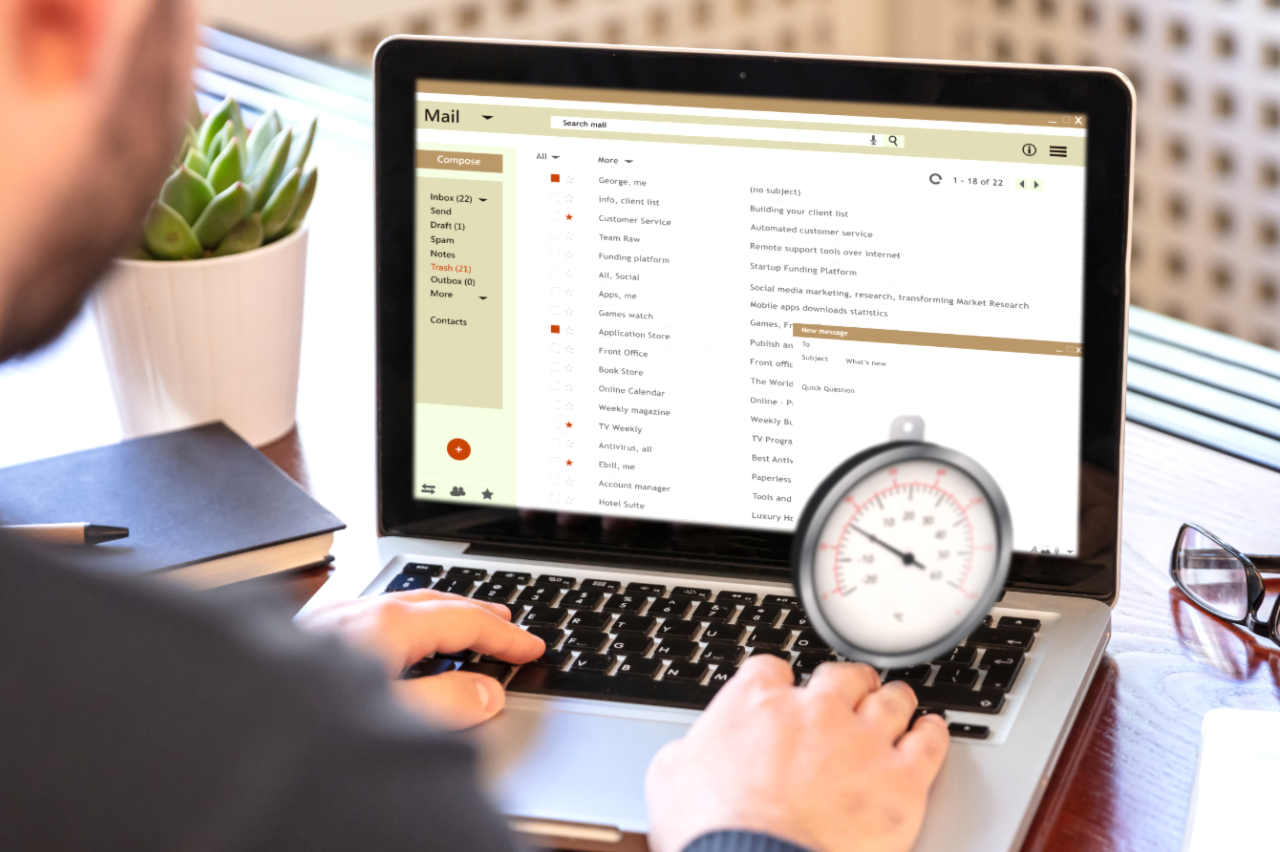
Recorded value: 0; °C
